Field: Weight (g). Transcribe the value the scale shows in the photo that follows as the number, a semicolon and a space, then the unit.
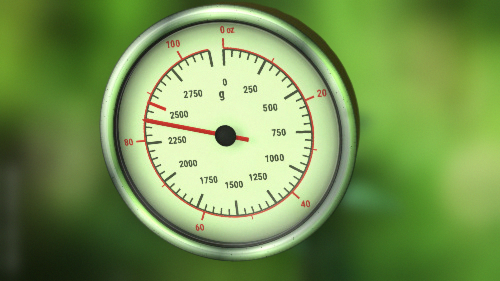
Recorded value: 2400; g
